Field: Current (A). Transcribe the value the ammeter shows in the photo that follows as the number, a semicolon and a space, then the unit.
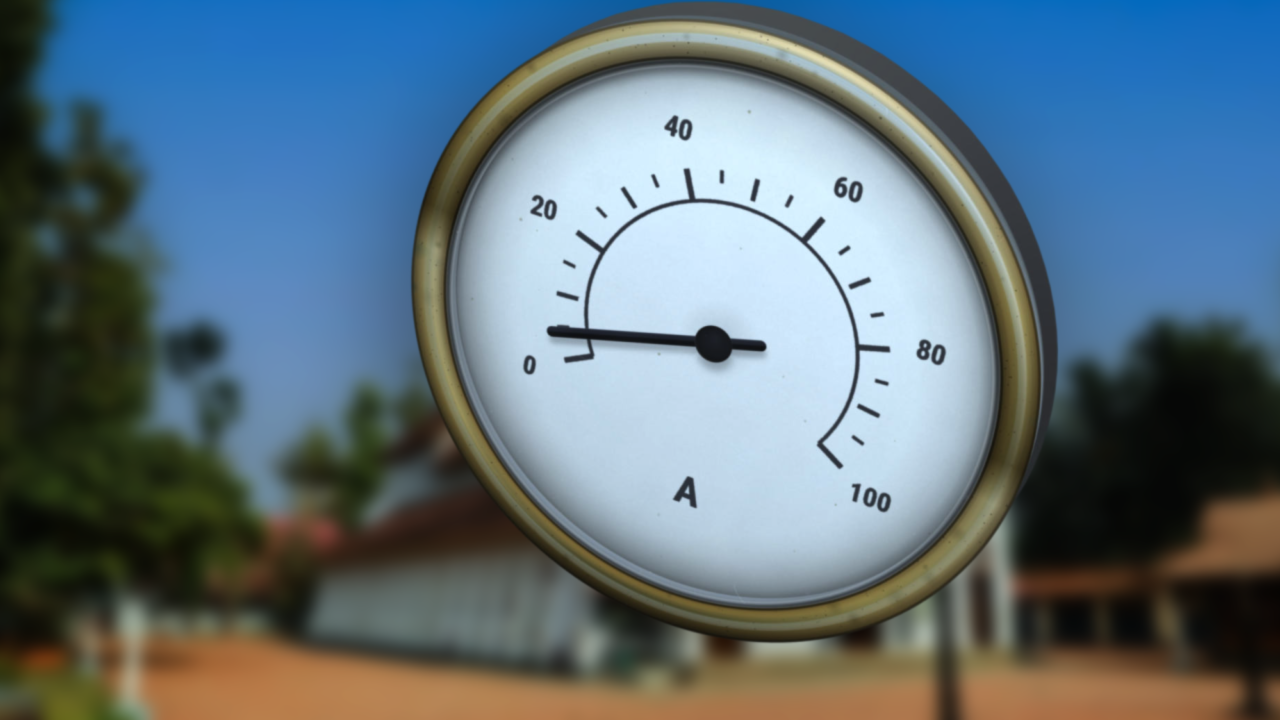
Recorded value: 5; A
